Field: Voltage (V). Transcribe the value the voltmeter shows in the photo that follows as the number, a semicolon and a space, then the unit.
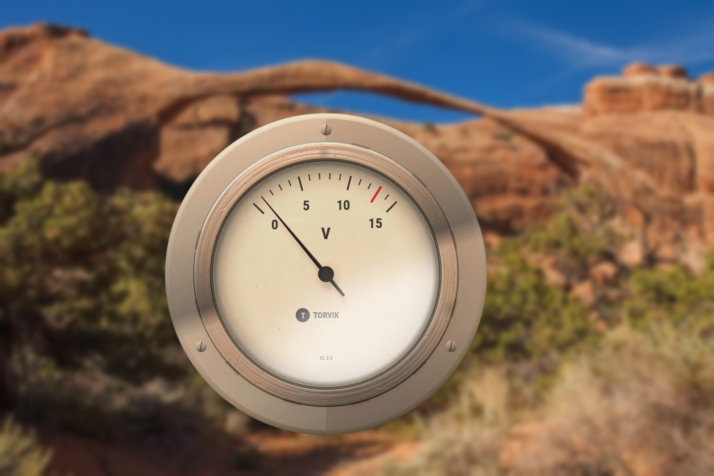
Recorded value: 1; V
